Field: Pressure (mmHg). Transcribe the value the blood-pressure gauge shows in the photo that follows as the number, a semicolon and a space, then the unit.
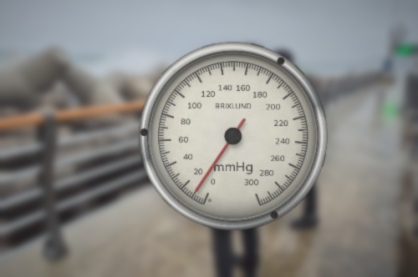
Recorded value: 10; mmHg
